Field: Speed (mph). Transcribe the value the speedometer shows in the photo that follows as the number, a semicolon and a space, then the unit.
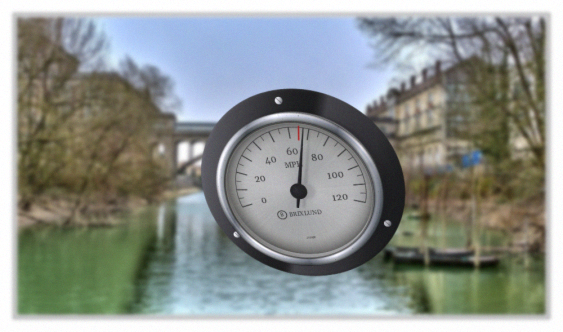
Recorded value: 67.5; mph
